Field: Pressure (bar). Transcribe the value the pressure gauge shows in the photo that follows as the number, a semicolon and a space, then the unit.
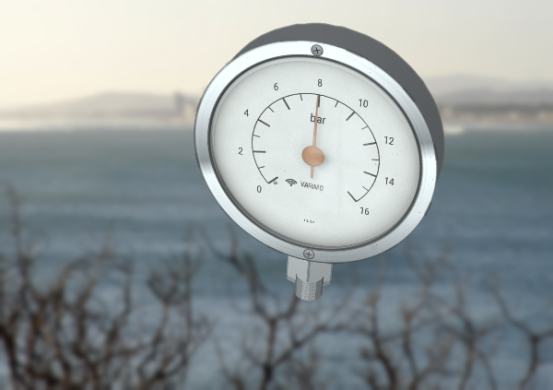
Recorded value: 8; bar
